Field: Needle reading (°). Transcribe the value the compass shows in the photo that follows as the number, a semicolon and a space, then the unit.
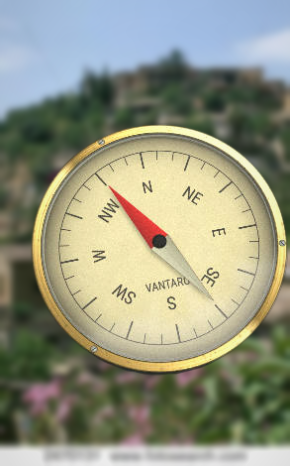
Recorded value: 330; °
